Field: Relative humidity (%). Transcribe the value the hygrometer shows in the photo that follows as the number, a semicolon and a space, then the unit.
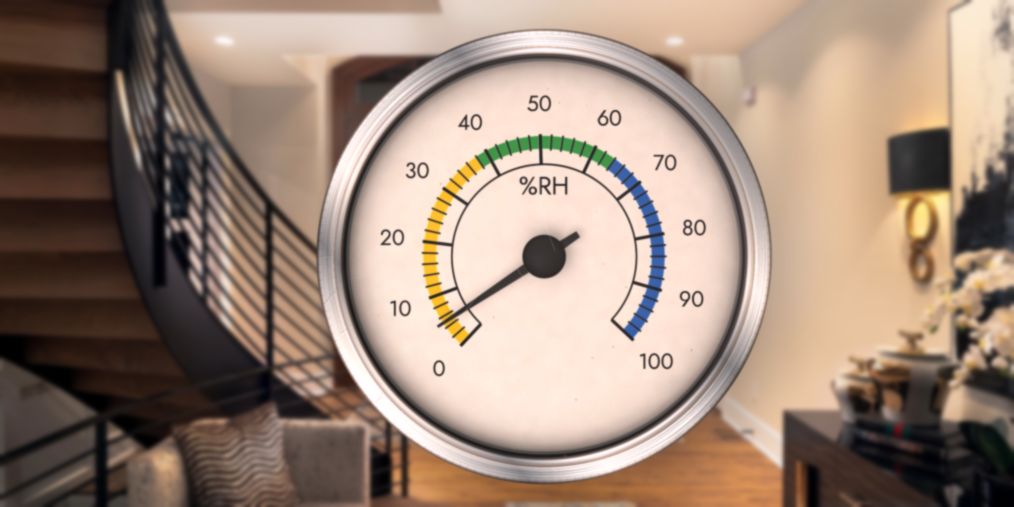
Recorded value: 5; %
